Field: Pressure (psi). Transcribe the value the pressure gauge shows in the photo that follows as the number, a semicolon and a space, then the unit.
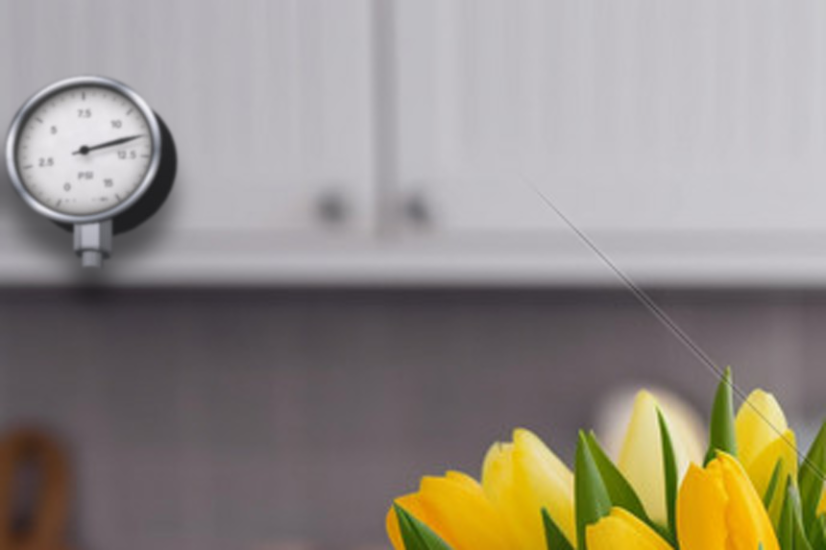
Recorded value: 11.5; psi
